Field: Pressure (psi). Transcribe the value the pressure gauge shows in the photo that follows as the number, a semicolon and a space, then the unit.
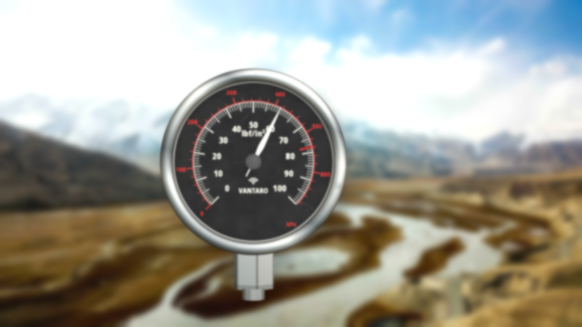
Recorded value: 60; psi
